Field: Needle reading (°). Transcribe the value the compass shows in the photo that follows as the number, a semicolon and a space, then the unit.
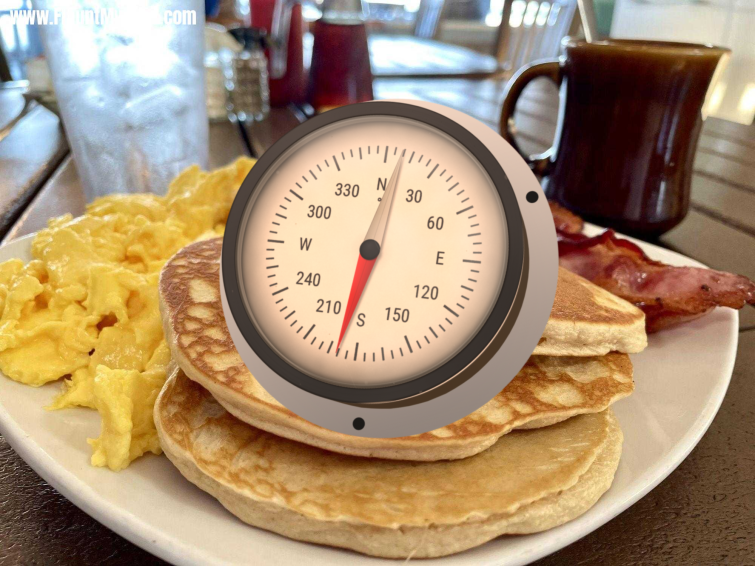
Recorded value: 190; °
